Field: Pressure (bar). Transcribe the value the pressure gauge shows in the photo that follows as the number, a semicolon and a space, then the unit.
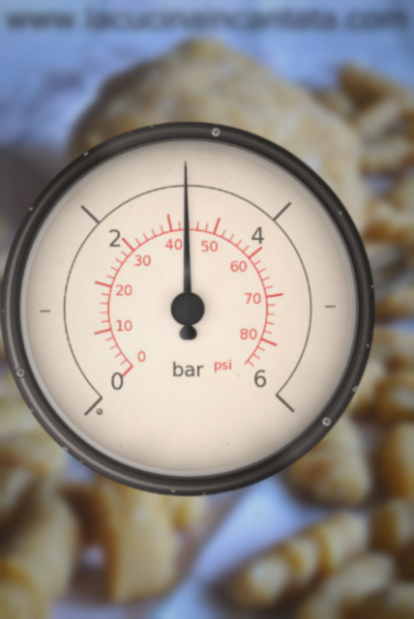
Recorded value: 3; bar
